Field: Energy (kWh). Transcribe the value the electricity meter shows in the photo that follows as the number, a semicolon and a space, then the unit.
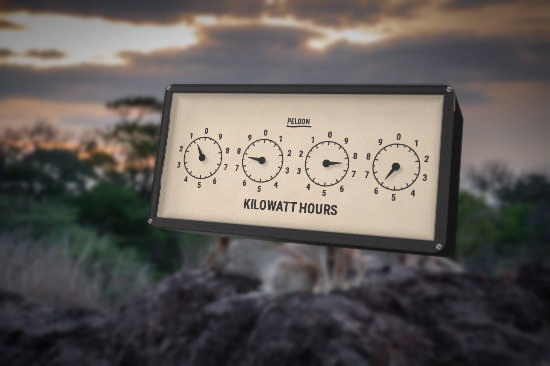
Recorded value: 776; kWh
